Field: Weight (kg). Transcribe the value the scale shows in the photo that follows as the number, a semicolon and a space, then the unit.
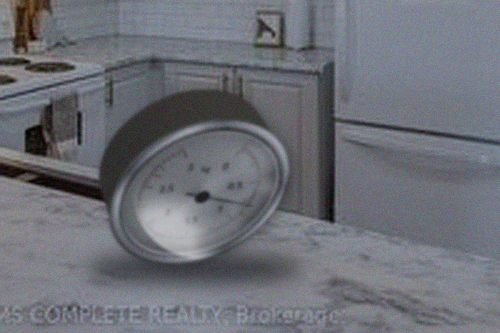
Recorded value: 0.75; kg
